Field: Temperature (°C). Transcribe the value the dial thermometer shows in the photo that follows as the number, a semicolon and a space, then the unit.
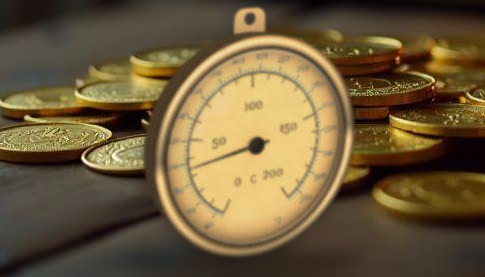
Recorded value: 35; °C
